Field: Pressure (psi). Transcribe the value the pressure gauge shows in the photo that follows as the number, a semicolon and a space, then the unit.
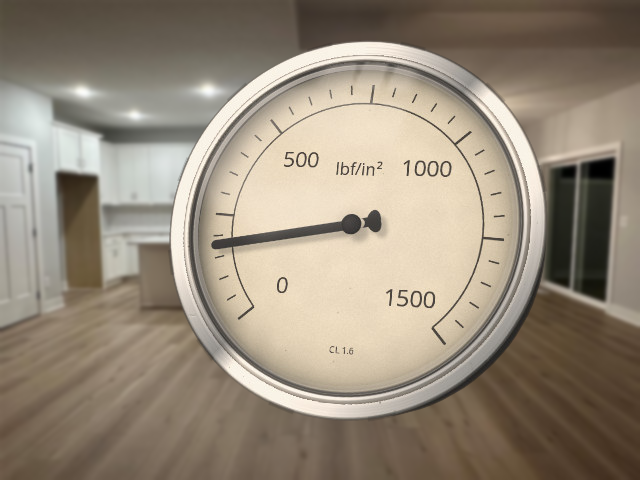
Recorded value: 175; psi
